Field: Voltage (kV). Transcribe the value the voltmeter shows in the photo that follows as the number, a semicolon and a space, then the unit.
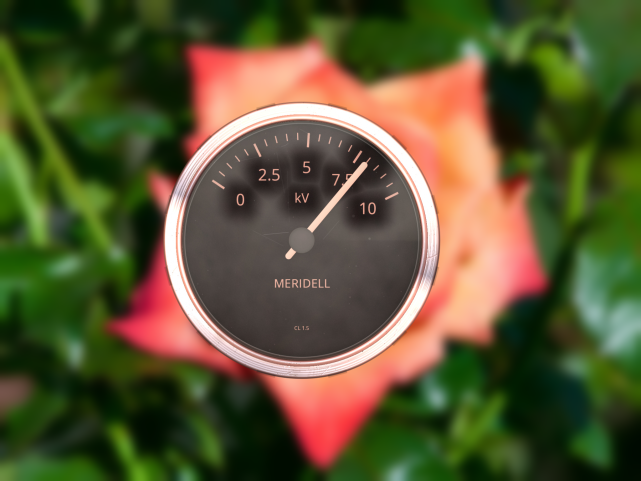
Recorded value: 8; kV
